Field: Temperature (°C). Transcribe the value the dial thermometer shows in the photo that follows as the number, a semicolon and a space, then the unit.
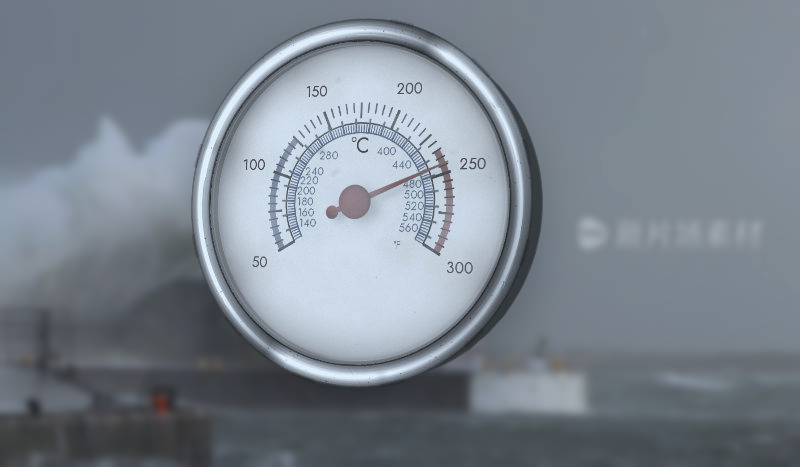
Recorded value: 245; °C
